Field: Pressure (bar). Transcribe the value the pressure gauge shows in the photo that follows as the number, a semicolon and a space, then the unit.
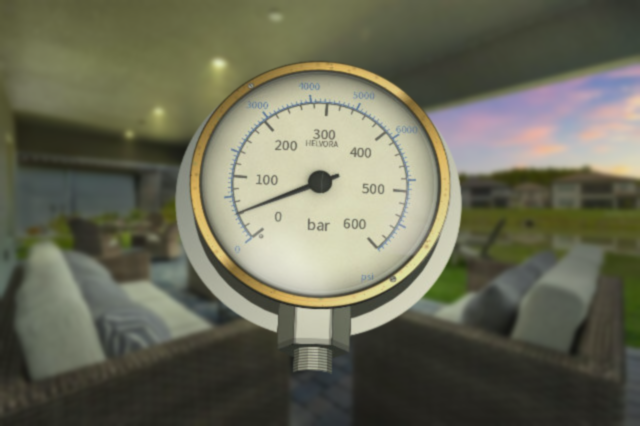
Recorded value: 40; bar
